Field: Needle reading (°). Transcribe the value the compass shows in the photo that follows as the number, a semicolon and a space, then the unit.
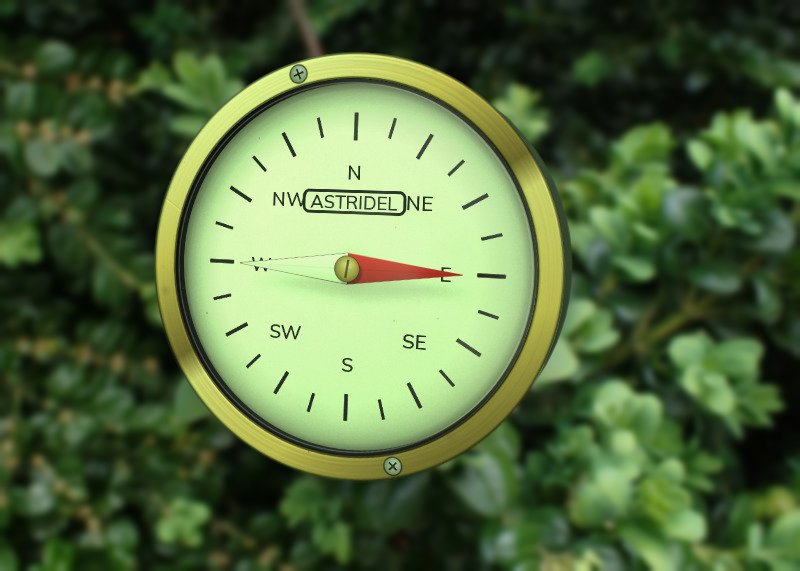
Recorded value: 90; °
